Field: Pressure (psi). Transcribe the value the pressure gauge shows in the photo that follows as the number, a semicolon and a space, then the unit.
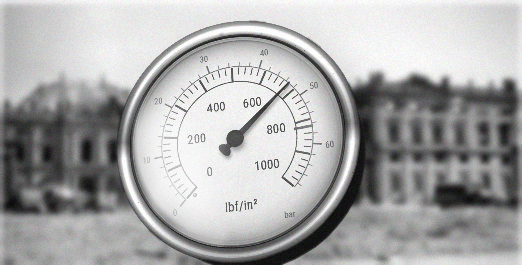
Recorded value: 680; psi
